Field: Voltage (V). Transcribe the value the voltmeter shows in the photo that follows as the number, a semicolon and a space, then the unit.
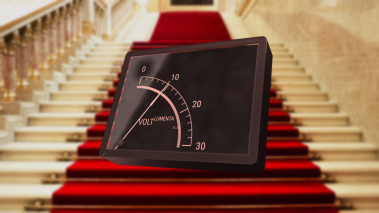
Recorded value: 10; V
